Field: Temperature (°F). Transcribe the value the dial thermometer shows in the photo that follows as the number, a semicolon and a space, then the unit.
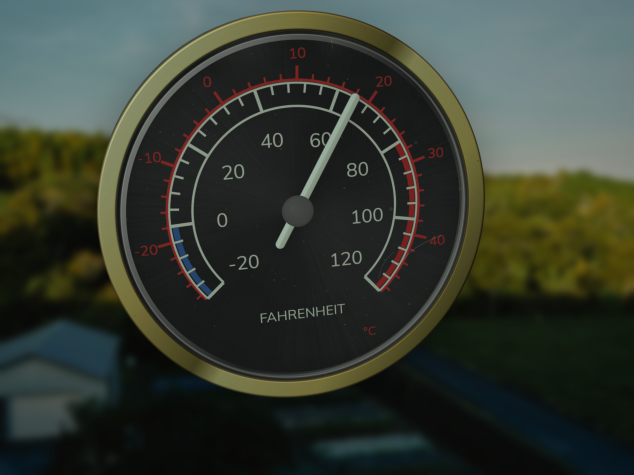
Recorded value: 64; °F
